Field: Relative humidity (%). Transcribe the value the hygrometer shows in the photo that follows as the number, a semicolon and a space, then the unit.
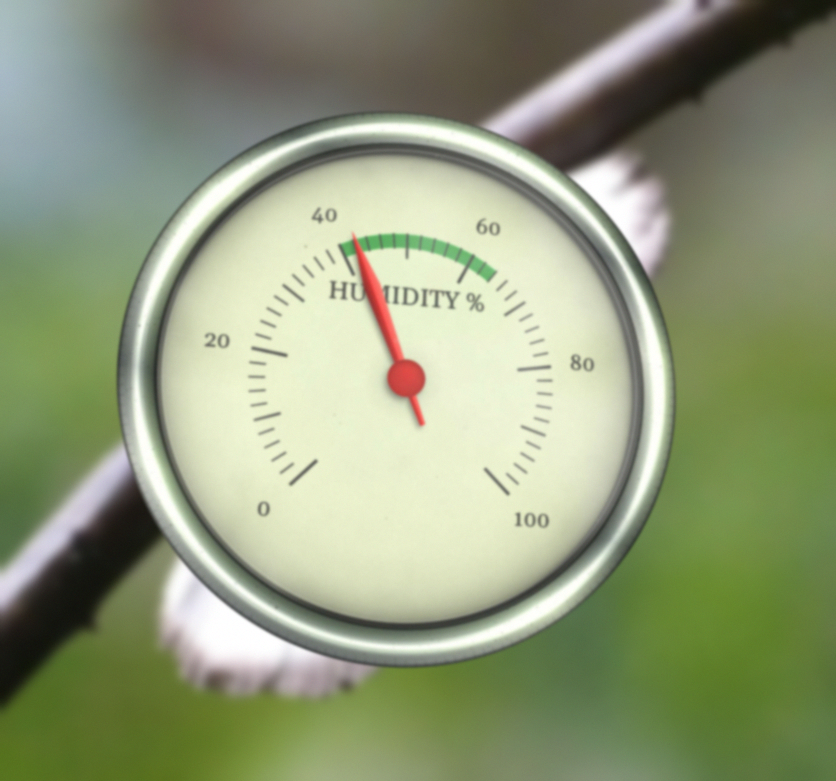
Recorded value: 42; %
